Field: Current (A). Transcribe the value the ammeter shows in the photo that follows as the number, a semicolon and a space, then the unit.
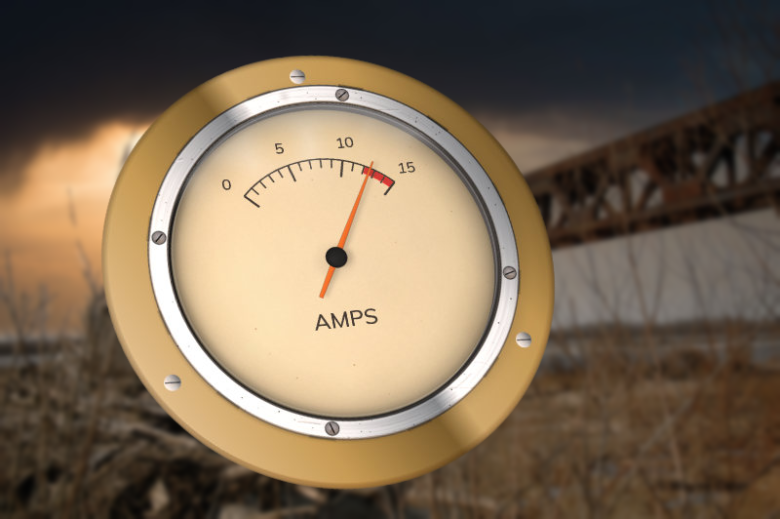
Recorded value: 12.5; A
